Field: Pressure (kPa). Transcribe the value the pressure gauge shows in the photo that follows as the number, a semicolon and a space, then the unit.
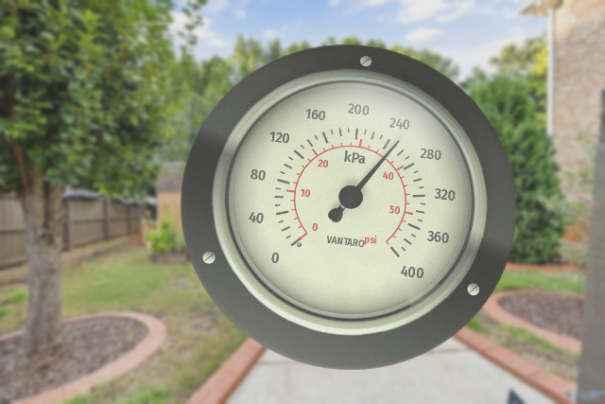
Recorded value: 250; kPa
